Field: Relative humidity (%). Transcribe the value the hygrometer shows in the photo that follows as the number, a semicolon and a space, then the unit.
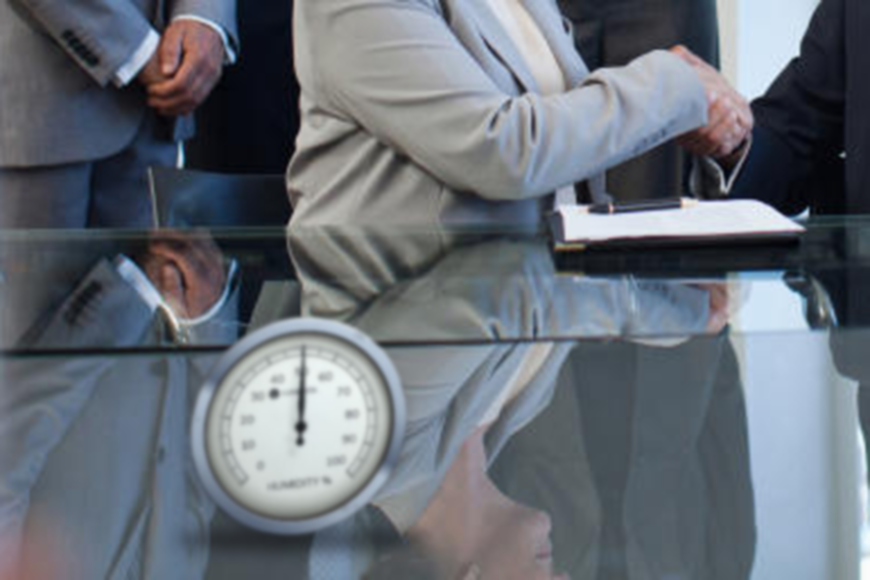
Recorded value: 50; %
